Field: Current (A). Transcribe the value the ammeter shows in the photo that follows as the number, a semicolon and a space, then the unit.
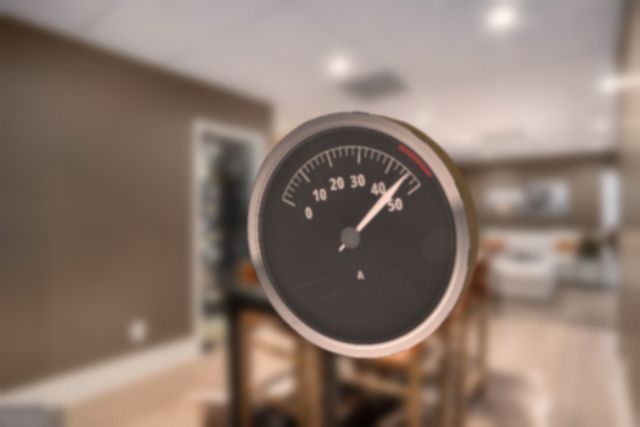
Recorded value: 46; A
